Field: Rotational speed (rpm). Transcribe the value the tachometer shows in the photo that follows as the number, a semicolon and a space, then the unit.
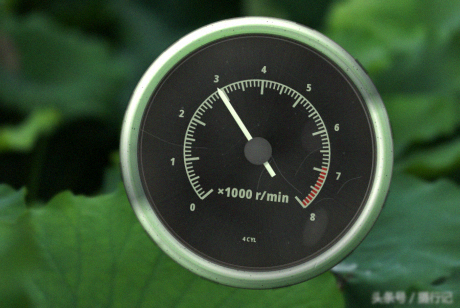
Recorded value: 2900; rpm
